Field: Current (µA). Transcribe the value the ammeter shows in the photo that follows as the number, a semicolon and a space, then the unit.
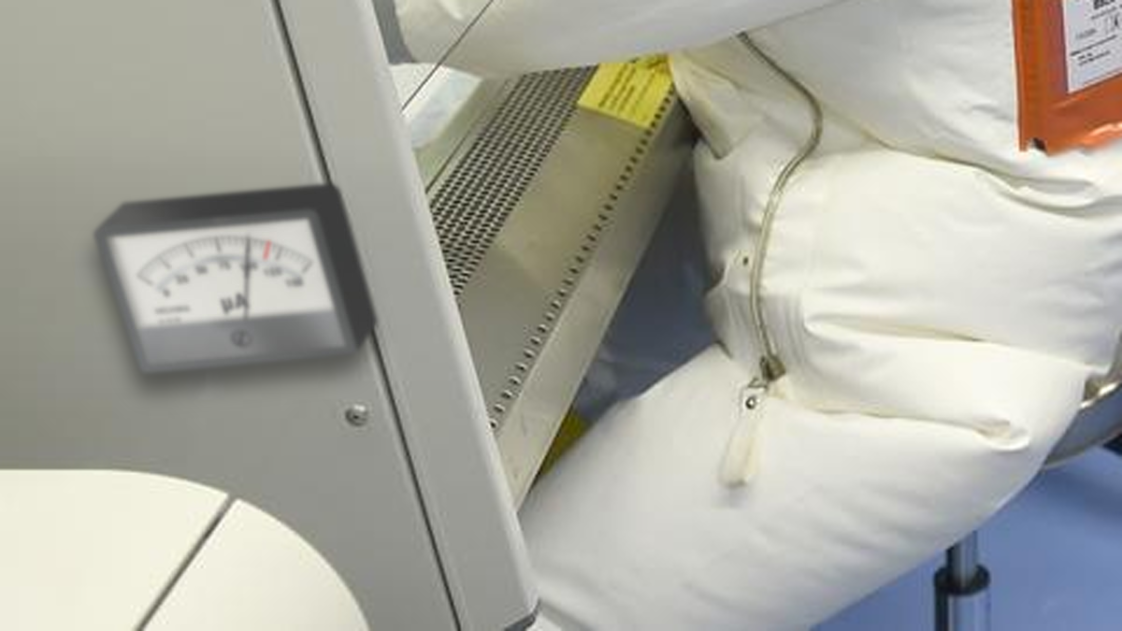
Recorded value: 100; µA
